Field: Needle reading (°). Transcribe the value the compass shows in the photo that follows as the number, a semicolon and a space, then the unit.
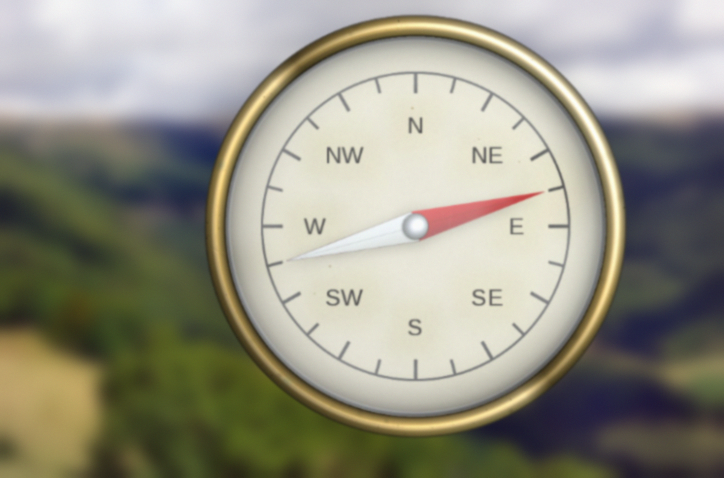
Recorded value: 75; °
